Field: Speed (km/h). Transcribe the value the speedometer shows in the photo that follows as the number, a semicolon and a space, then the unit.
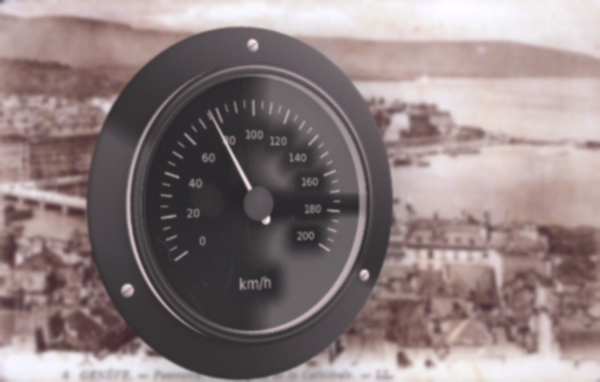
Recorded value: 75; km/h
